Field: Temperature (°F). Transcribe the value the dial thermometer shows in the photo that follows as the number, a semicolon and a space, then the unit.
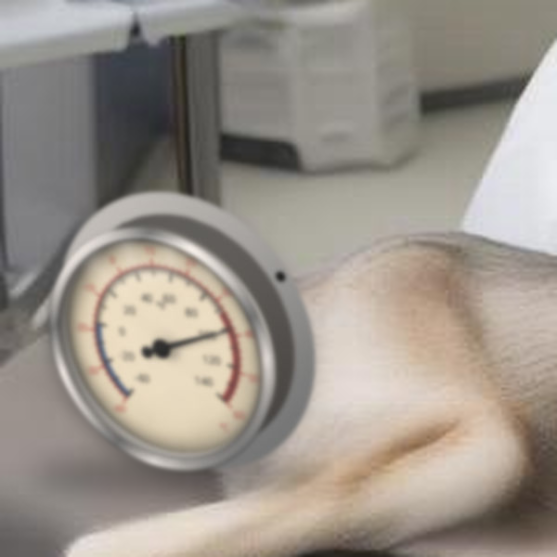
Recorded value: 100; °F
